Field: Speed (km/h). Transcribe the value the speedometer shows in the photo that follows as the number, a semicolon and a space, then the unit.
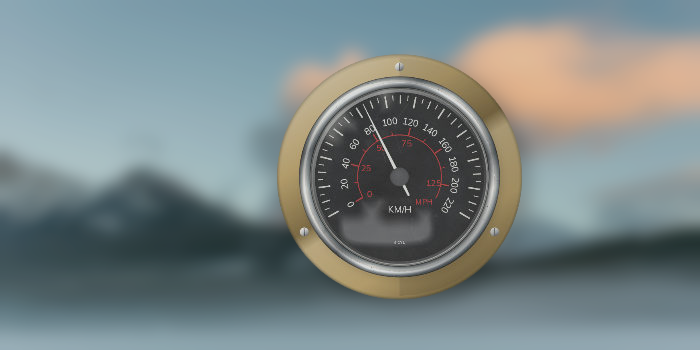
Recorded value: 85; km/h
